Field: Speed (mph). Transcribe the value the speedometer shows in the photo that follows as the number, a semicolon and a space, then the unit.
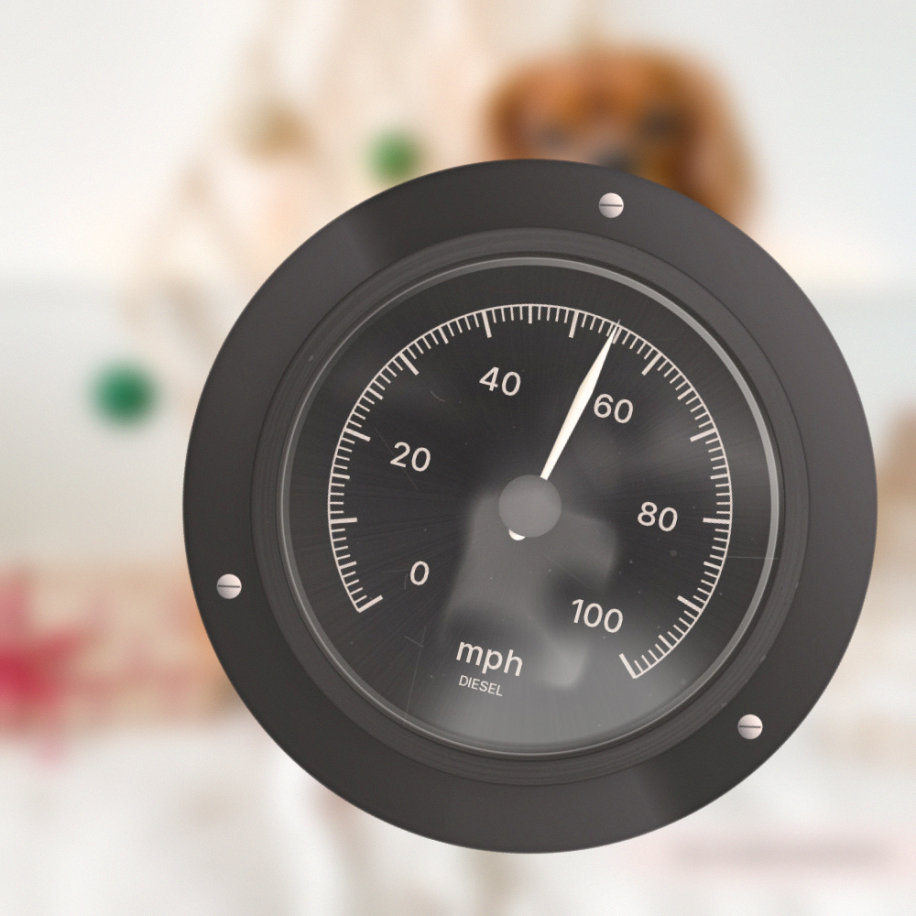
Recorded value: 54.5; mph
